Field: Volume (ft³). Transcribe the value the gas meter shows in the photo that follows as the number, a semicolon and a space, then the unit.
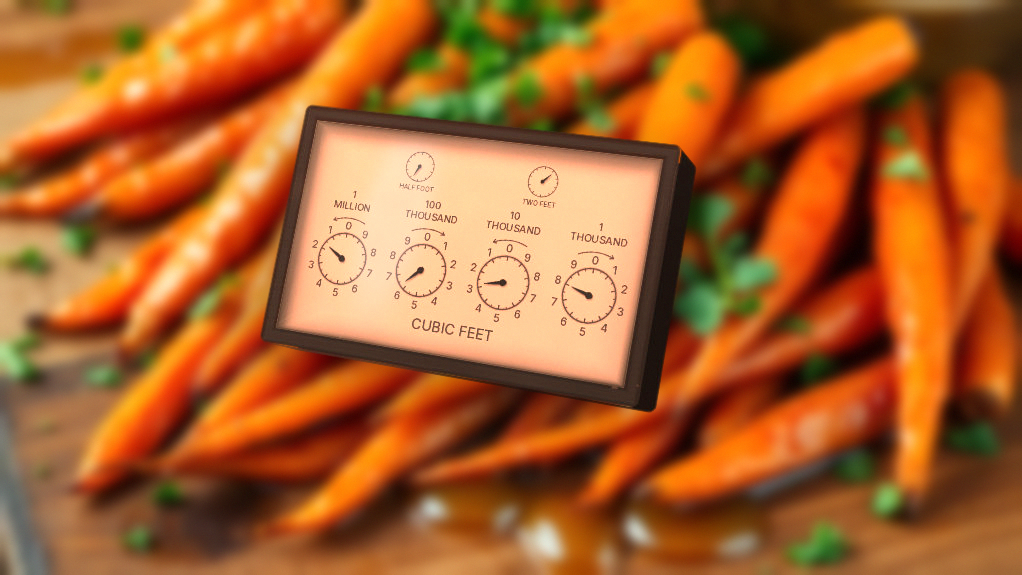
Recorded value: 162800; ft³
